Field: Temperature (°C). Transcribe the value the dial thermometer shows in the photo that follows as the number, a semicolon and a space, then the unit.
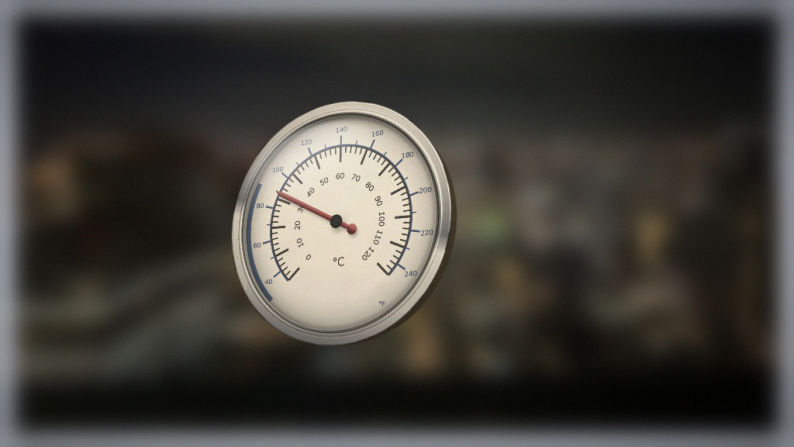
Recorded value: 32; °C
